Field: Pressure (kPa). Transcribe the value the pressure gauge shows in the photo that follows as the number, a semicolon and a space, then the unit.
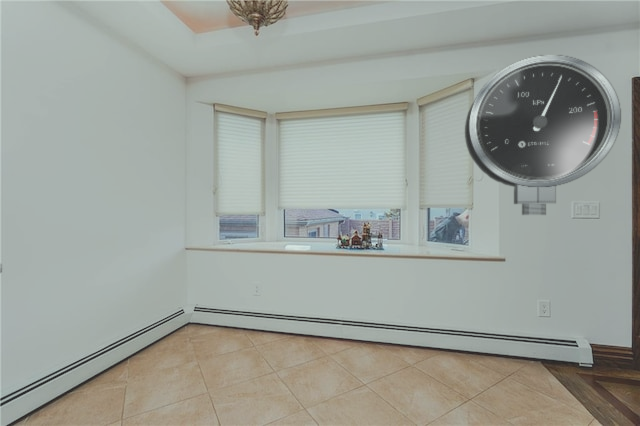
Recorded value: 150; kPa
